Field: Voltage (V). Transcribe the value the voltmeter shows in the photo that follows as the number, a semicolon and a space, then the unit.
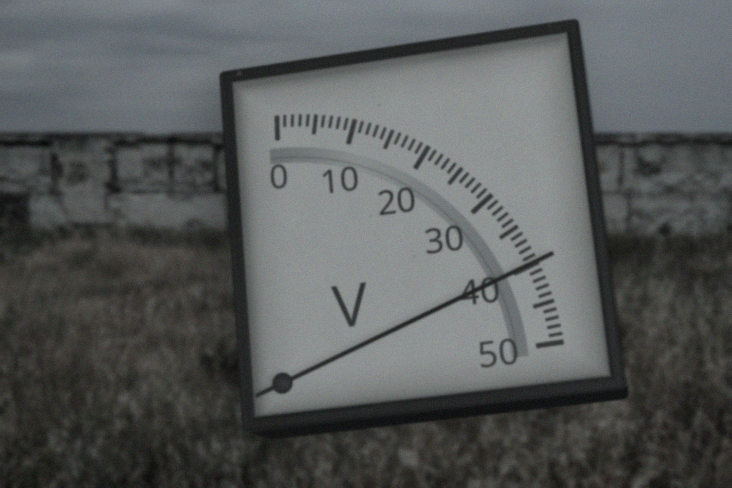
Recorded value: 40; V
